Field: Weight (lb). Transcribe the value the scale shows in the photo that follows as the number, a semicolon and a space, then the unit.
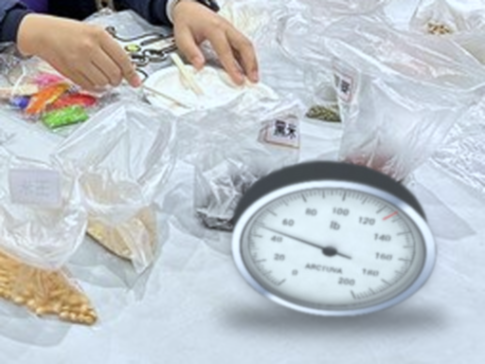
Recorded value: 50; lb
